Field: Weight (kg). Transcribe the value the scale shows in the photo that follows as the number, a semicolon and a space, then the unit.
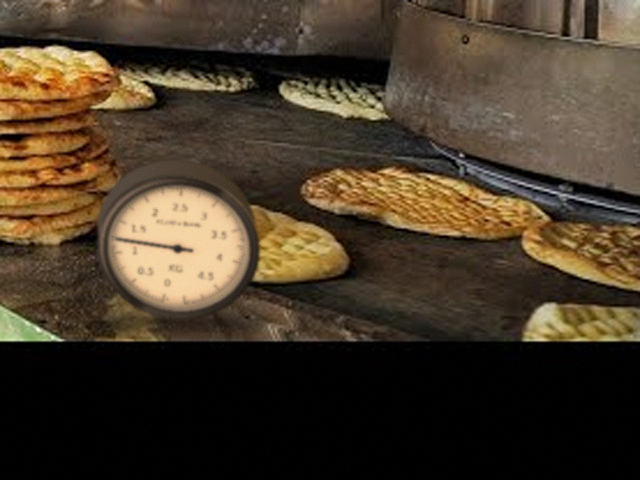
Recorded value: 1.25; kg
